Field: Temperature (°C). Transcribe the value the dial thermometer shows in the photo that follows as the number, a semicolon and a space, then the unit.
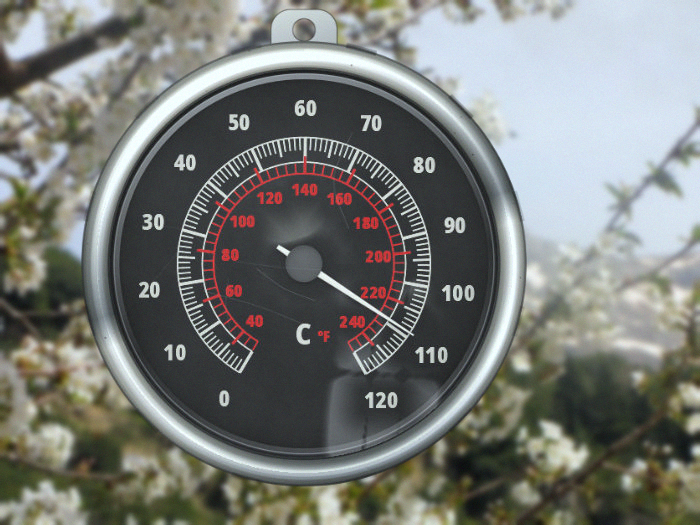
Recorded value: 109; °C
